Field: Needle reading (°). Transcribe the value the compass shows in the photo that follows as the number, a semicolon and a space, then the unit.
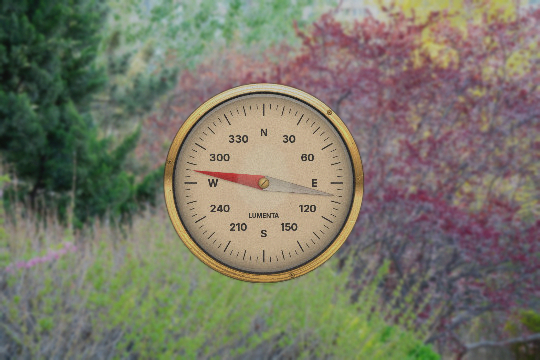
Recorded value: 280; °
